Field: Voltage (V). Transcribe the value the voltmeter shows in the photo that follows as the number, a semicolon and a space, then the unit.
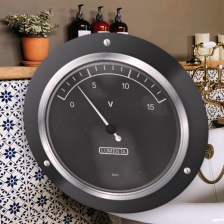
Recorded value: 3; V
